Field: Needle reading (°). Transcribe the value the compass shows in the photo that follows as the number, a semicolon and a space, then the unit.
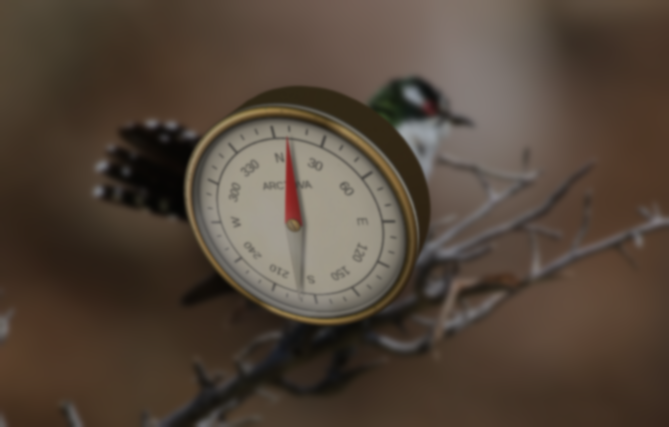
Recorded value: 10; °
